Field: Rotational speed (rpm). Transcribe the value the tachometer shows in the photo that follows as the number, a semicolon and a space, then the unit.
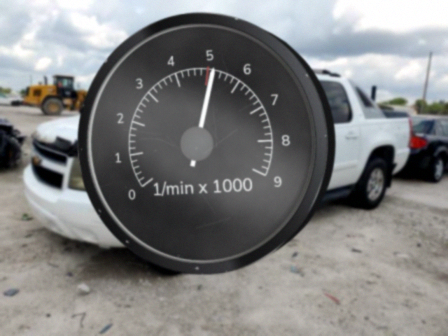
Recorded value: 5200; rpm
